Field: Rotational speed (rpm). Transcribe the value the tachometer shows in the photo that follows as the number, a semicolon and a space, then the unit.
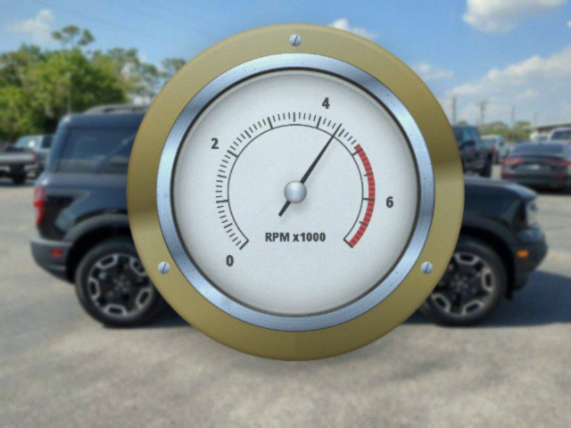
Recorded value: 4400; rpm
